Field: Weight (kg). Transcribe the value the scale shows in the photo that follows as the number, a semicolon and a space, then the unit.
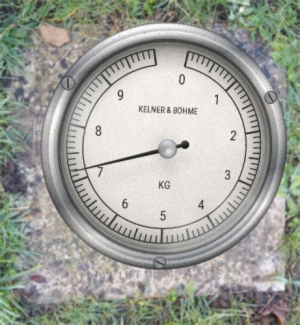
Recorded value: 7.2; kg
